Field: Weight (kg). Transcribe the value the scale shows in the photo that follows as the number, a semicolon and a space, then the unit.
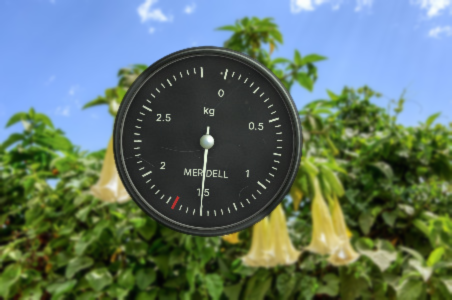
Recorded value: 1.5; kg
